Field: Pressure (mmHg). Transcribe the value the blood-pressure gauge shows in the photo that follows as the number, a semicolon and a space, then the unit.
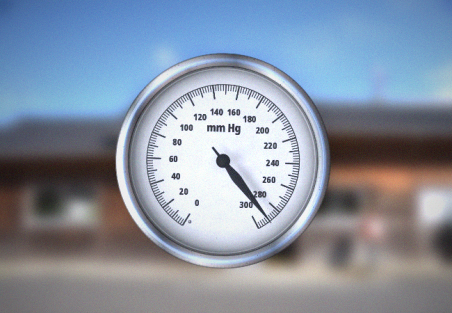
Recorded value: 290; mmHg
